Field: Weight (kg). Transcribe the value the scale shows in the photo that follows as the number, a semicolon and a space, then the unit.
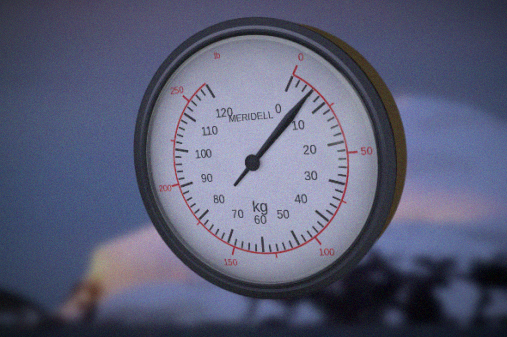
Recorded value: 6; kg
